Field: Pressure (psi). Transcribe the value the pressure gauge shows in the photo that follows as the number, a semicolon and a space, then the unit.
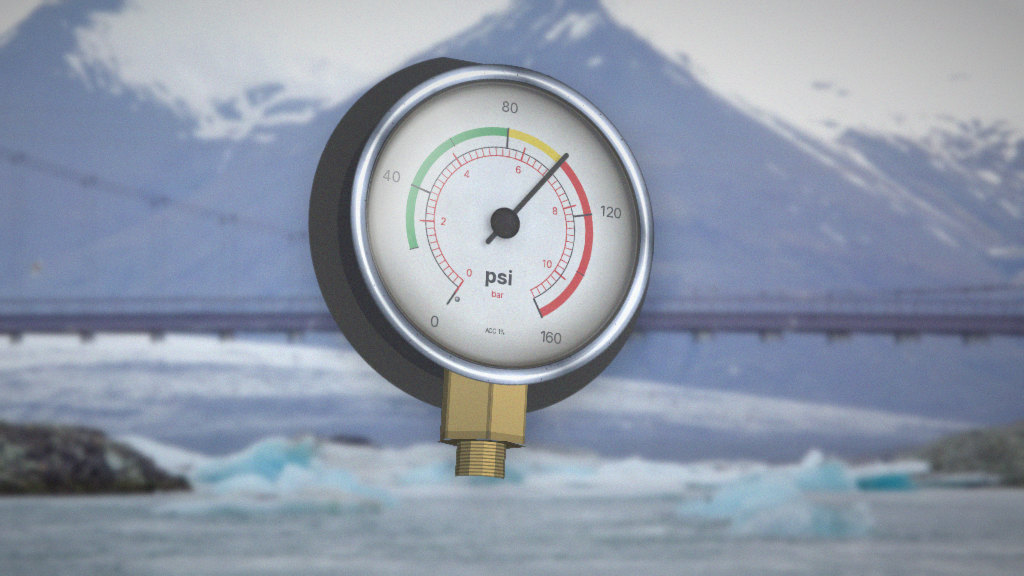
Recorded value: 100; psi
